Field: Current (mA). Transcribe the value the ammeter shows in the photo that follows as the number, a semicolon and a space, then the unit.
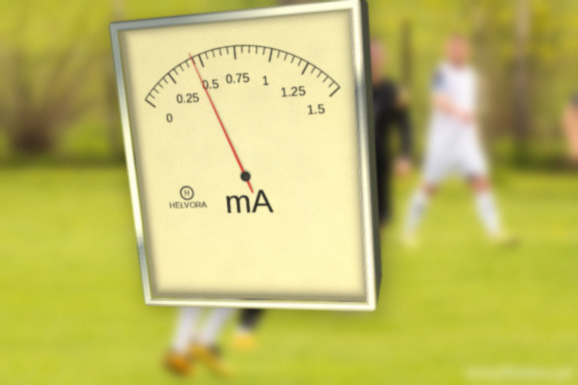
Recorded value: 0.45; mA
